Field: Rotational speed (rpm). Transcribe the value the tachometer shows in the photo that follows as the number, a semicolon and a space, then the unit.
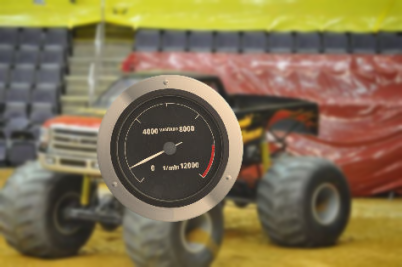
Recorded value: 1000; rpm
